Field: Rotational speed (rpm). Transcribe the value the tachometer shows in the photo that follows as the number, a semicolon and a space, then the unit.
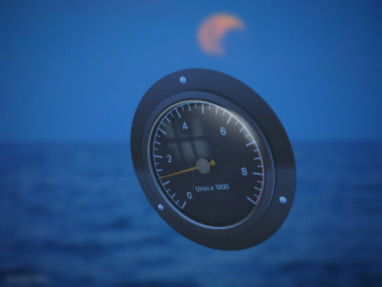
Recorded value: 1250; rpm
